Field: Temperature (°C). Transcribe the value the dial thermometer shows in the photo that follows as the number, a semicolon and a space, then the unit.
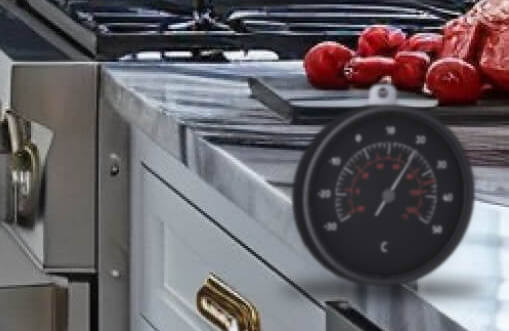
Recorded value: 20; °C
